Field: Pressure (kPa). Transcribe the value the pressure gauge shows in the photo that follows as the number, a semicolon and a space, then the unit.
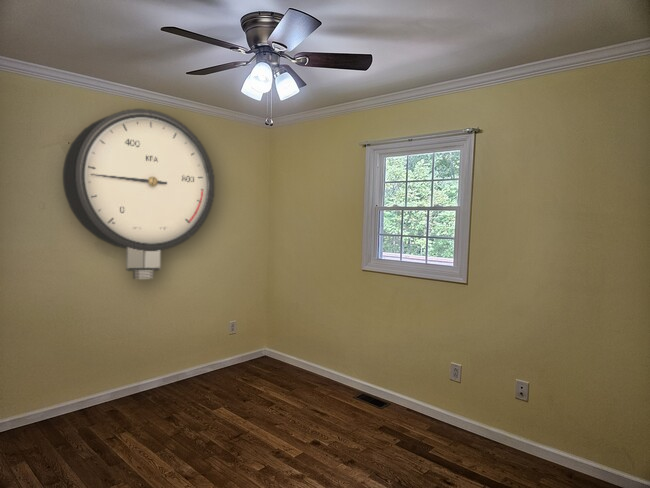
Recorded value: 175; kPa
